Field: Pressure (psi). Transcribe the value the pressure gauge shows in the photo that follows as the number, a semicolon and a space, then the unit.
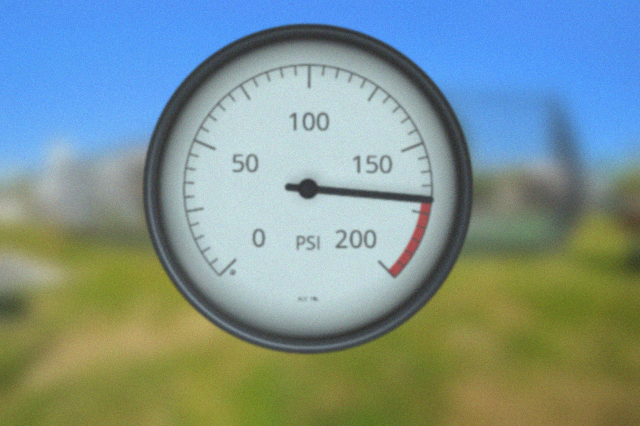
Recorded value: 170; psi
